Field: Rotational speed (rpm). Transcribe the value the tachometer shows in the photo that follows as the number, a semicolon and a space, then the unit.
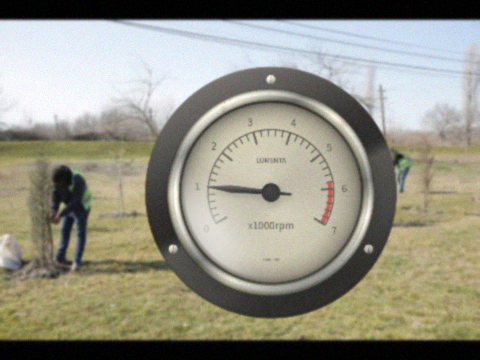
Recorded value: 1000; rpm
